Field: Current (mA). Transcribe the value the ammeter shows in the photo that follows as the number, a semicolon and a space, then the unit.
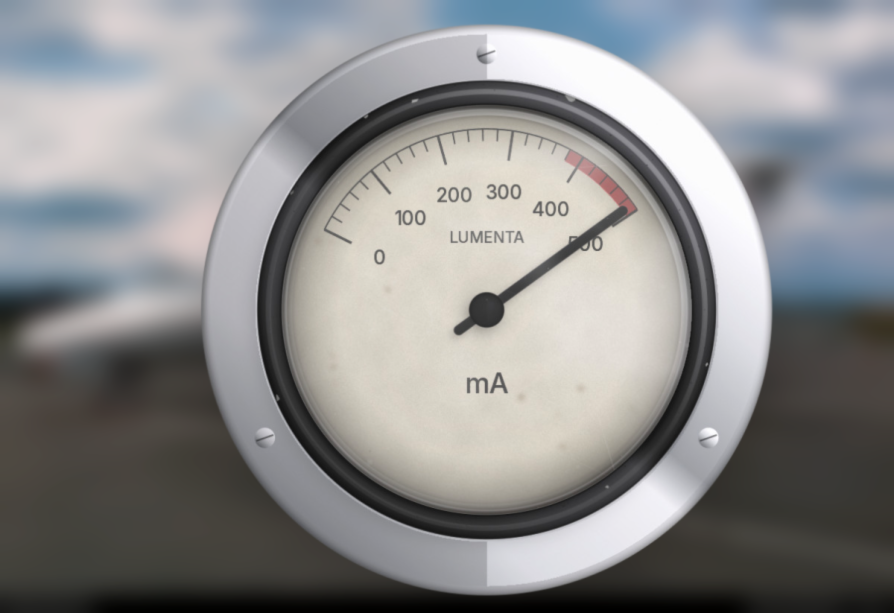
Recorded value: 490; mA
